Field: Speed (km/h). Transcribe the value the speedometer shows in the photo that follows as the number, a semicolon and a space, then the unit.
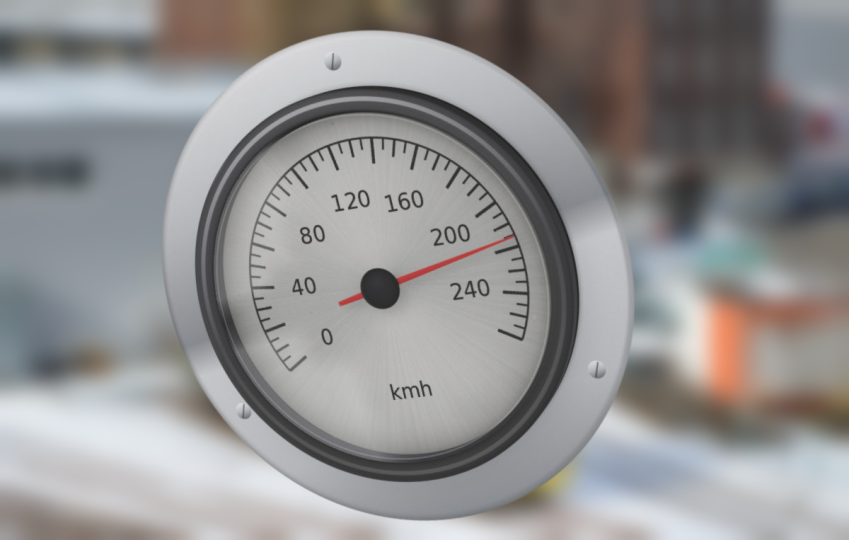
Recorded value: 215; km/h
